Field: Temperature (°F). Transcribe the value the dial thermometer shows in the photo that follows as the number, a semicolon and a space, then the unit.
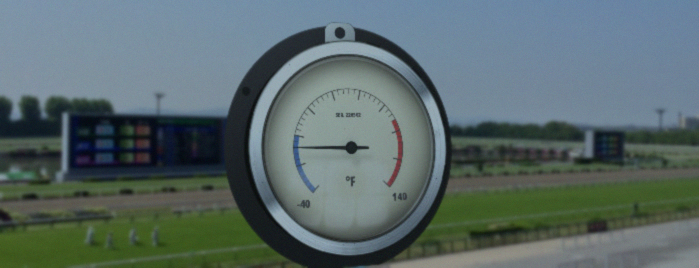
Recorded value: -8; °F
